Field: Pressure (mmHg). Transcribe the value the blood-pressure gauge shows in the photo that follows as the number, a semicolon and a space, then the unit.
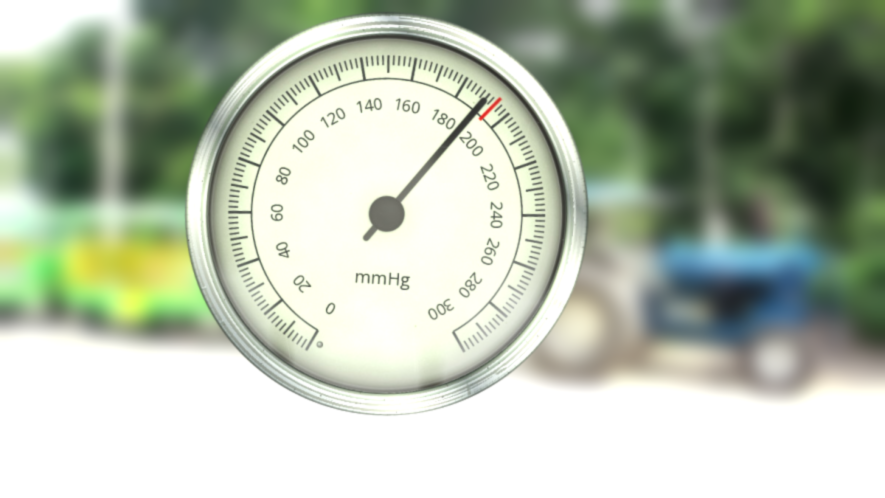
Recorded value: 190; mmHg
